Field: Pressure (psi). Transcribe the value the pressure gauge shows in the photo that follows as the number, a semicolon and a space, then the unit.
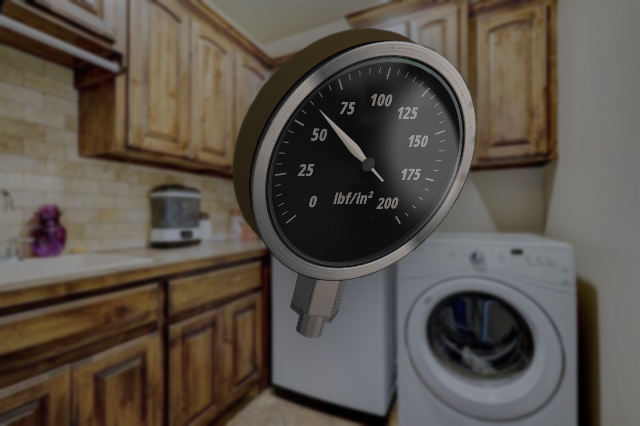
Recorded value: 60; psi
